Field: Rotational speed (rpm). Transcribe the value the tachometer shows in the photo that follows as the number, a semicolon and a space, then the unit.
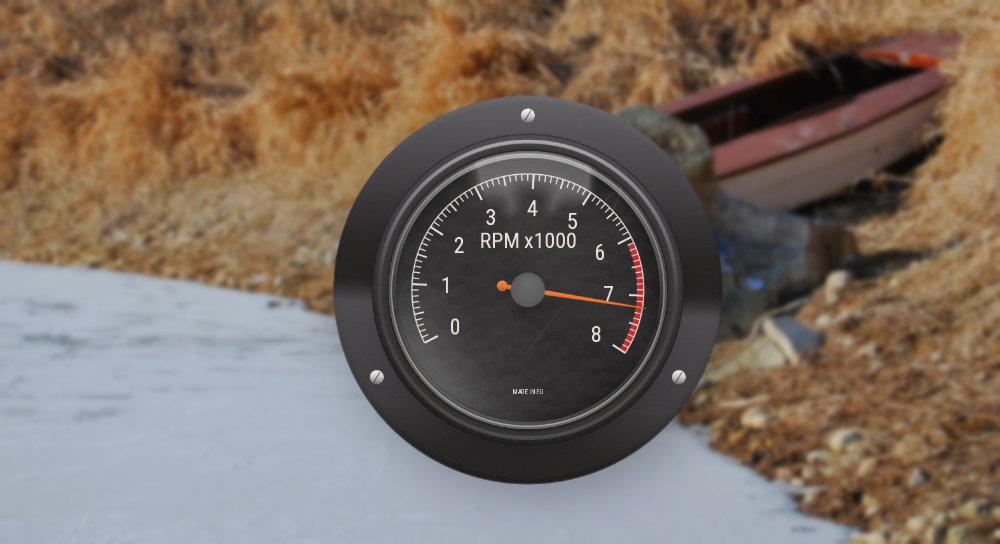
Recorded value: 7200; rpm
